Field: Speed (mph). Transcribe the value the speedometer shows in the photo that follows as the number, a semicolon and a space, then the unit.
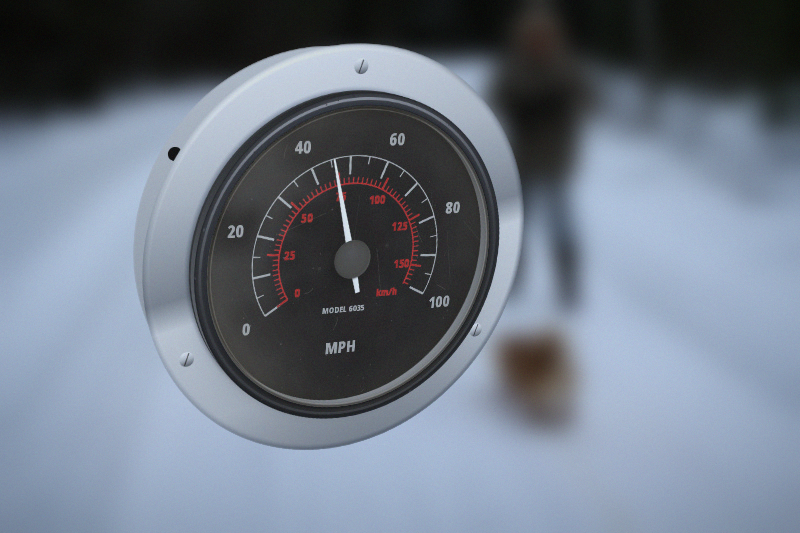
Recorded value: 45; mph
